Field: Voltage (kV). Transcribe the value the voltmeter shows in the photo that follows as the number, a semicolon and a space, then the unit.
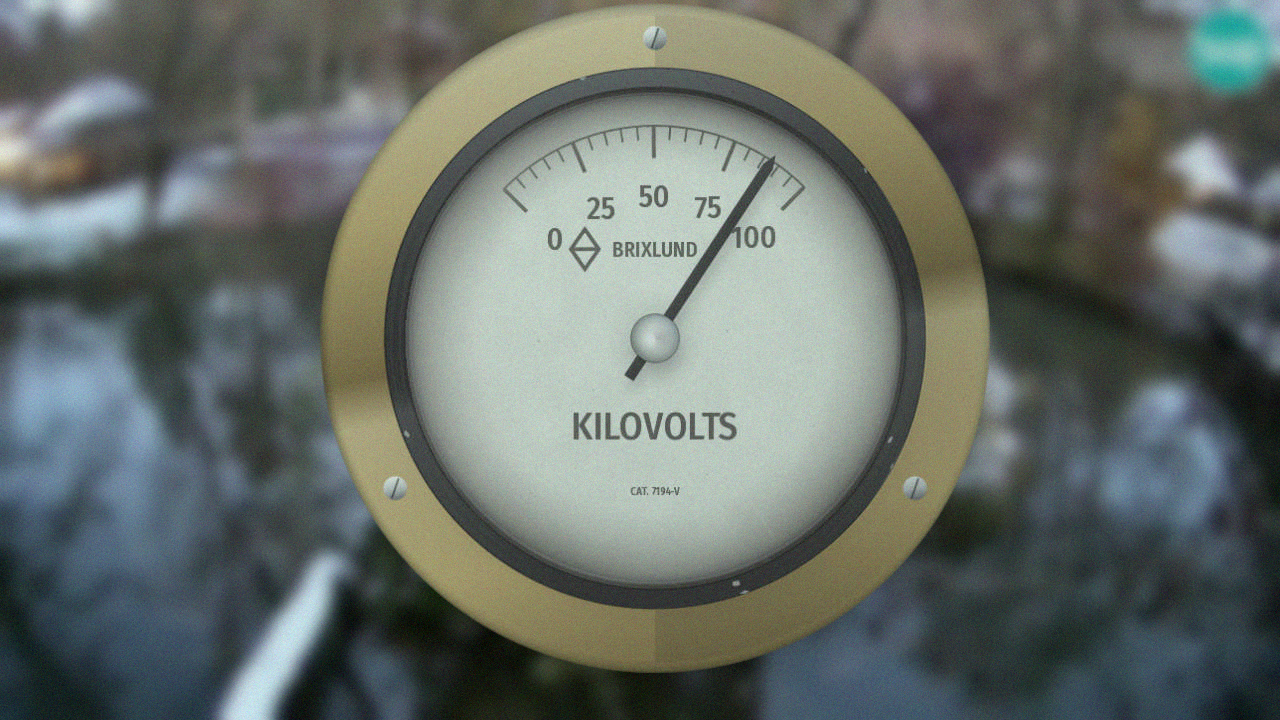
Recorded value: 87.5; kV
